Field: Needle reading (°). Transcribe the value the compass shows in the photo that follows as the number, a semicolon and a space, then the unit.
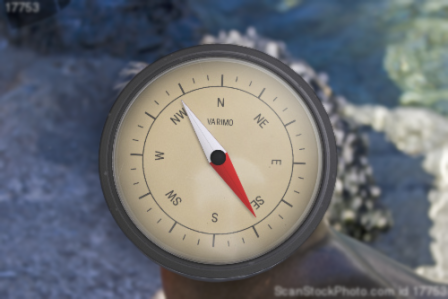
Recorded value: 145; °
